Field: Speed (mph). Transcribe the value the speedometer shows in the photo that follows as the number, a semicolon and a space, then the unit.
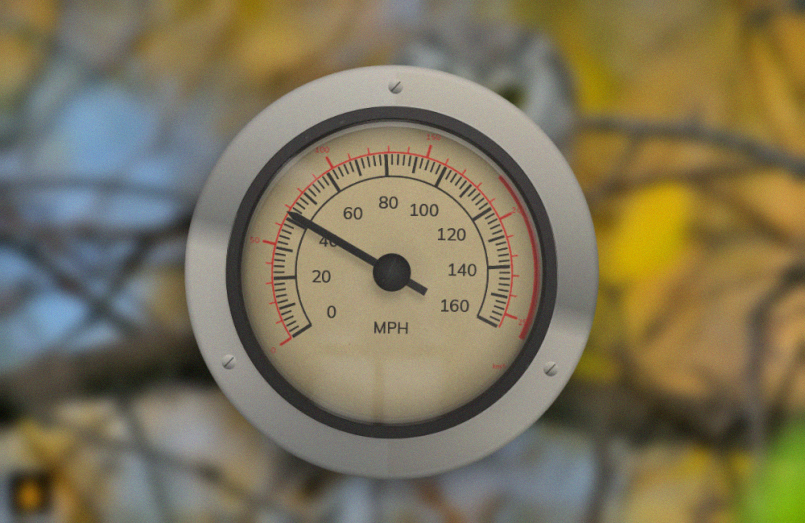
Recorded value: 42; mph
